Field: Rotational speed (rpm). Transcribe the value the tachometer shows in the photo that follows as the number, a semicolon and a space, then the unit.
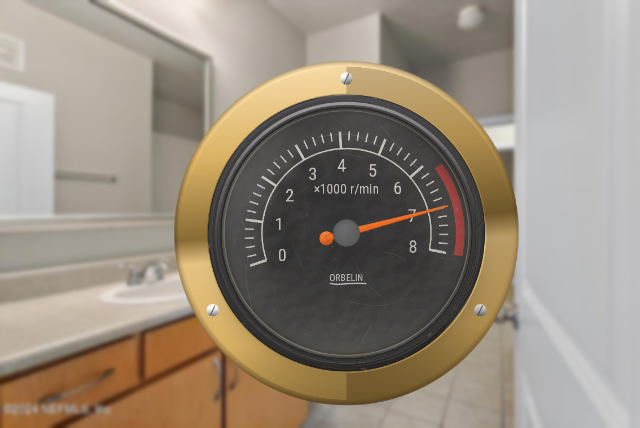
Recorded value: 7000; rpm
